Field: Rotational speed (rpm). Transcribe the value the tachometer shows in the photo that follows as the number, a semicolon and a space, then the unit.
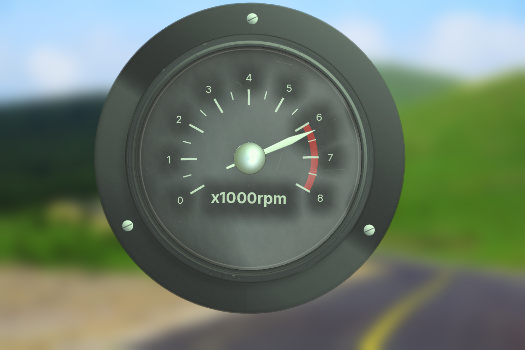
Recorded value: 6250; rpm
